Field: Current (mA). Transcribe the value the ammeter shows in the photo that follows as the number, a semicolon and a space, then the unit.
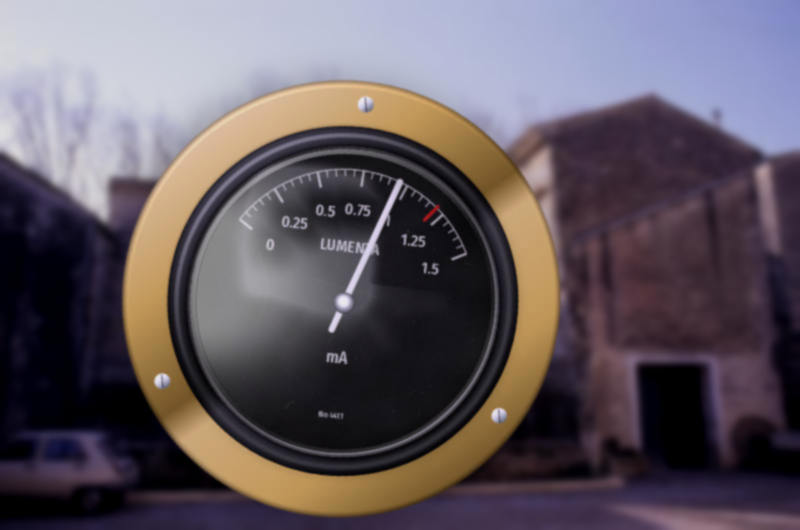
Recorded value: 0.95; mA
